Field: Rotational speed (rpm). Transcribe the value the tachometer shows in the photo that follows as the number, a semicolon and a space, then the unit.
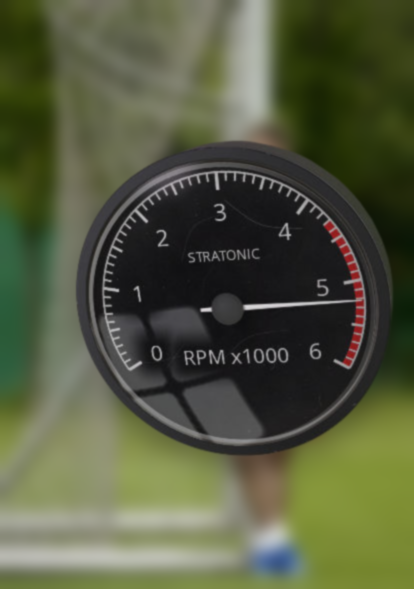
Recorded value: 5200; rpm
